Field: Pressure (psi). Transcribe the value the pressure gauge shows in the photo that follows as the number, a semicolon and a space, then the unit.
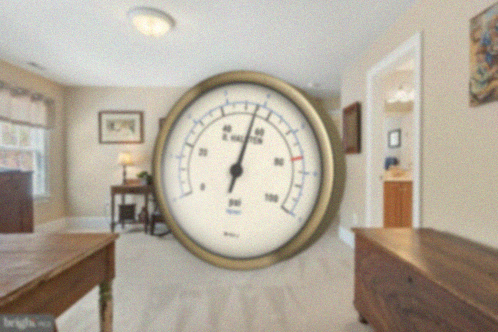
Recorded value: 55; psi
